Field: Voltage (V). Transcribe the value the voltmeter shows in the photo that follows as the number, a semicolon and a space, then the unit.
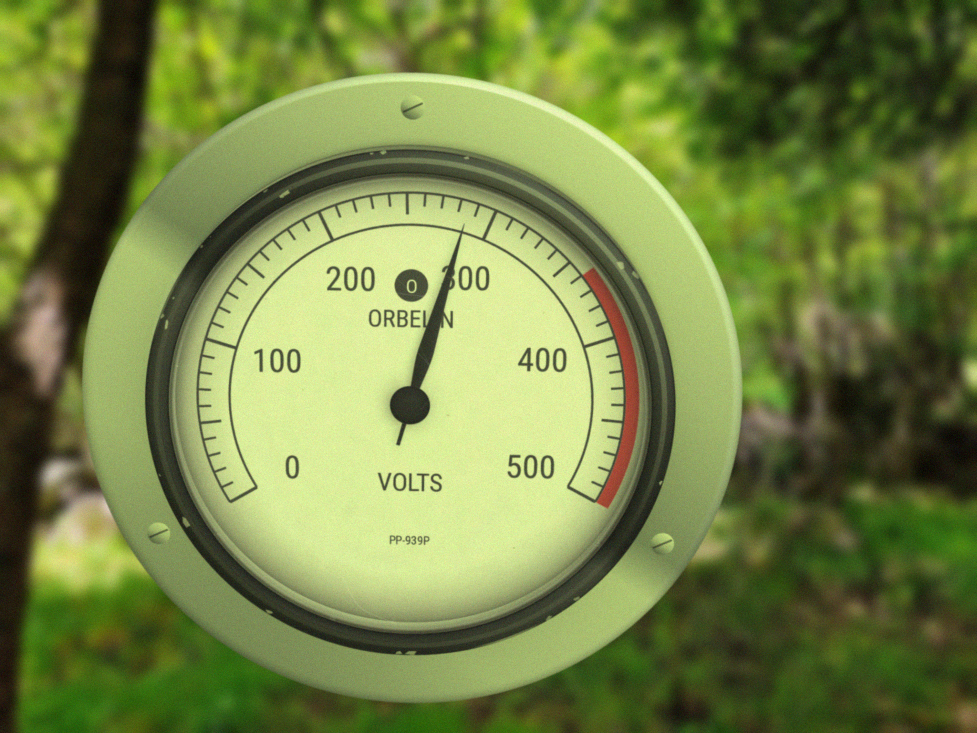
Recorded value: 285; V
